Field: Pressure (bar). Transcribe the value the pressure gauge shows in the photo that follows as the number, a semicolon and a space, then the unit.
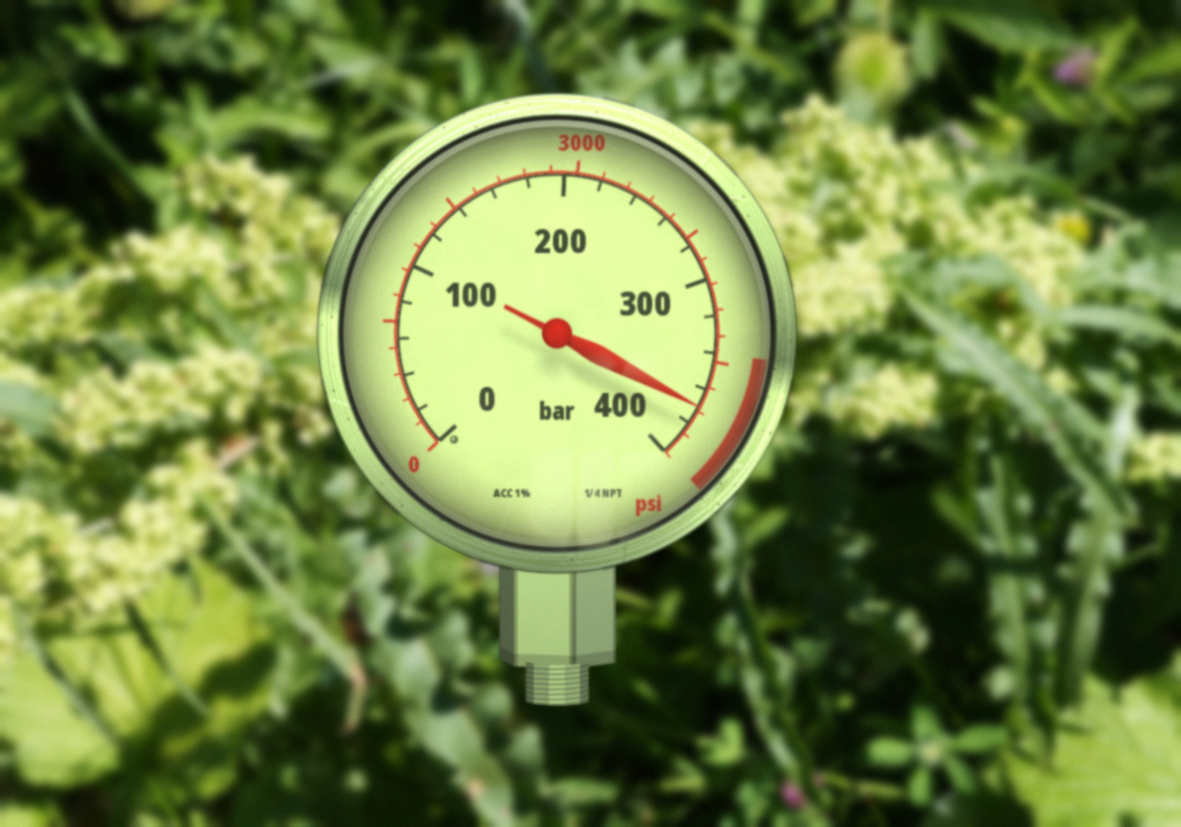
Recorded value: 370; bar
